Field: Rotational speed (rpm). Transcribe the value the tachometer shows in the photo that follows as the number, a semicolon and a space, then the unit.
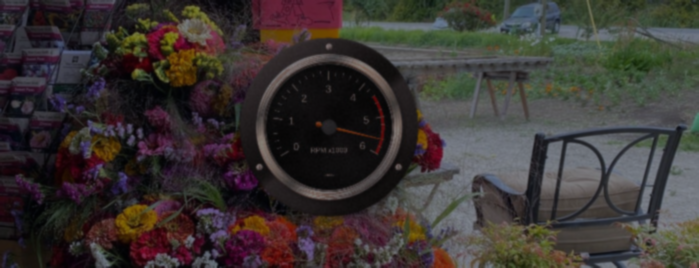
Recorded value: 5600; rpm
